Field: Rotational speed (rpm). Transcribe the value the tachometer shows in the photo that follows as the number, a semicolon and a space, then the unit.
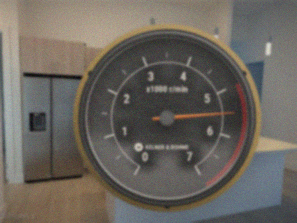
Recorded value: 5500; rpm
